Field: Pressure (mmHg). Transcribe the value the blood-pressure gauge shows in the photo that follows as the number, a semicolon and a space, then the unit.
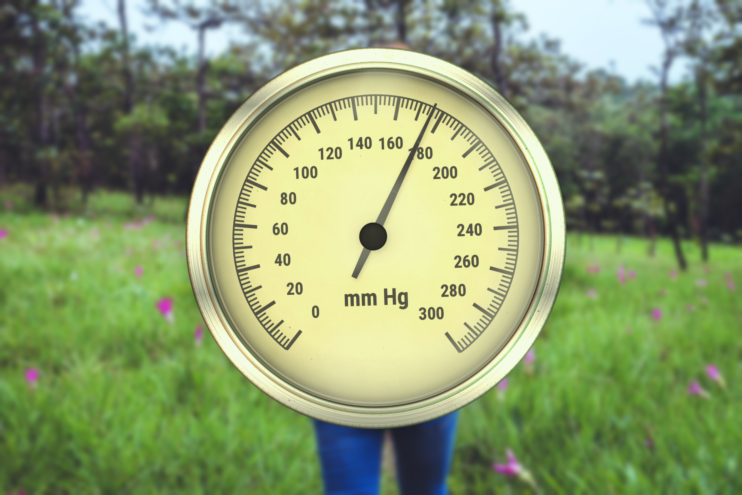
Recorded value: 176; mmHg
